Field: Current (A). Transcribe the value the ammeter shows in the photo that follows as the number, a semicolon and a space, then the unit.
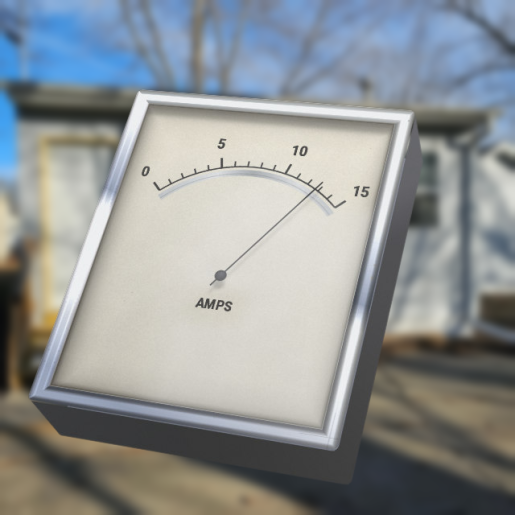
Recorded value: 13; A
